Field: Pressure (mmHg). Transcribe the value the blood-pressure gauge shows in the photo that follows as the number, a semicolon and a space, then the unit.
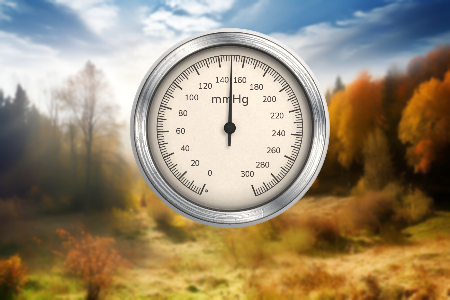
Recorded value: 150; mmHg
